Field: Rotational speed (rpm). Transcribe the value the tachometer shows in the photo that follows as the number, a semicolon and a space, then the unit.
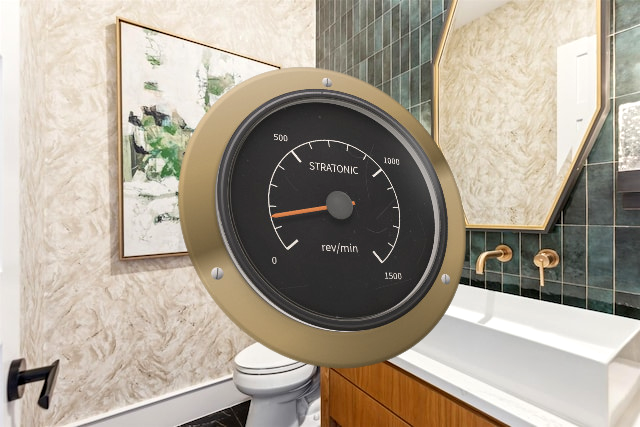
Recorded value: 150; rpm
